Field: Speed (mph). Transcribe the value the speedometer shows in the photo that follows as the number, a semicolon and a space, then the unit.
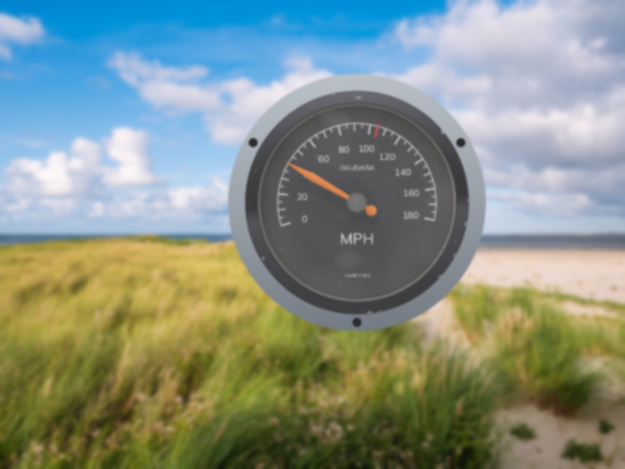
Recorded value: 40; mph
